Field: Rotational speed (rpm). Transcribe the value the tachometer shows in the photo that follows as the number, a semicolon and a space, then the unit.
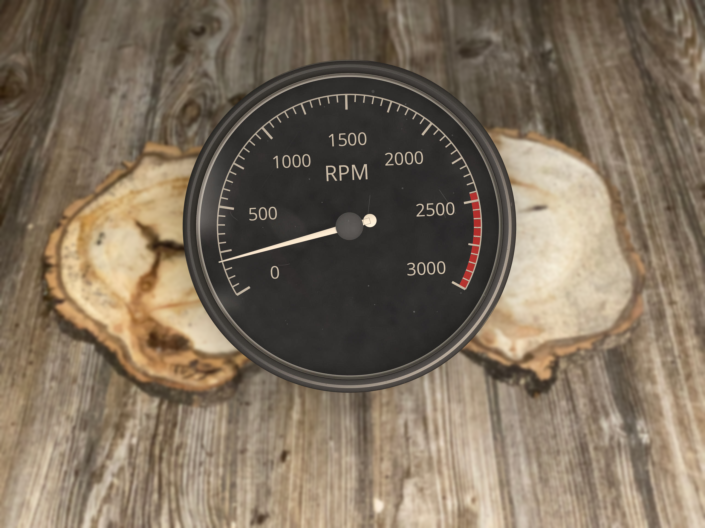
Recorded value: 200; rpm
